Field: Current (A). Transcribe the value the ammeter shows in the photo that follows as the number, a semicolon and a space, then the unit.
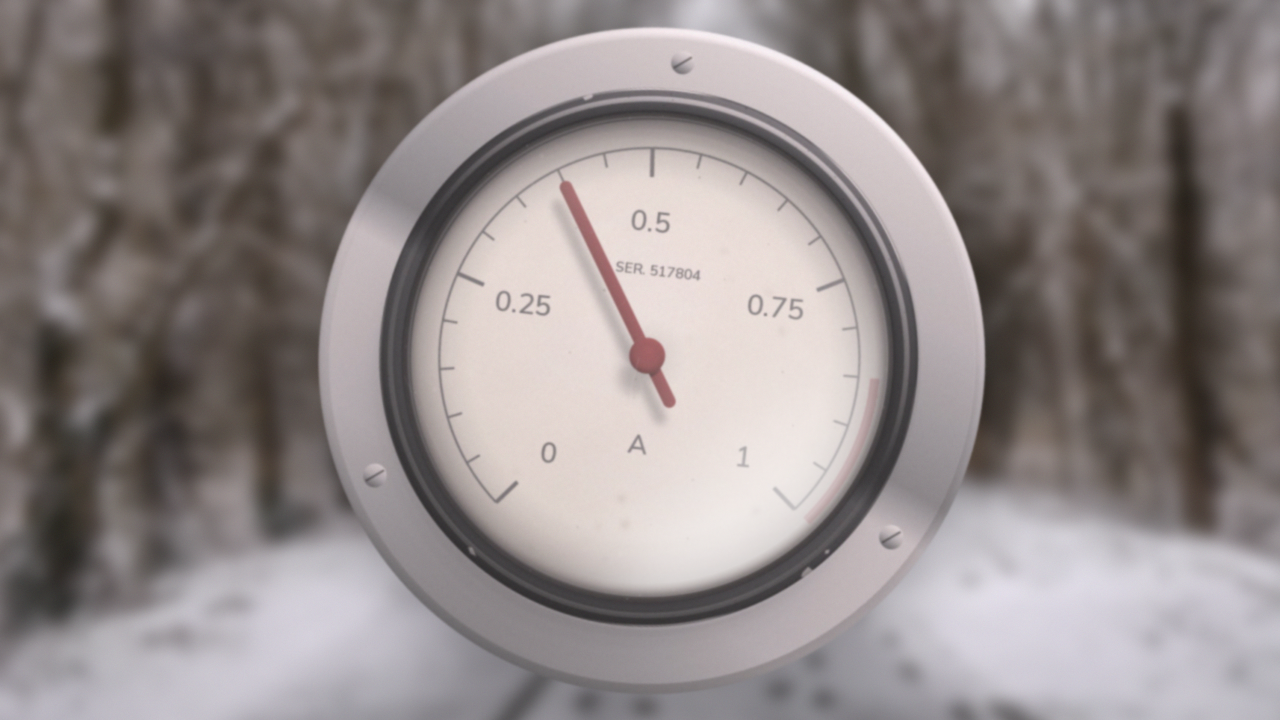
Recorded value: 0.4; A
